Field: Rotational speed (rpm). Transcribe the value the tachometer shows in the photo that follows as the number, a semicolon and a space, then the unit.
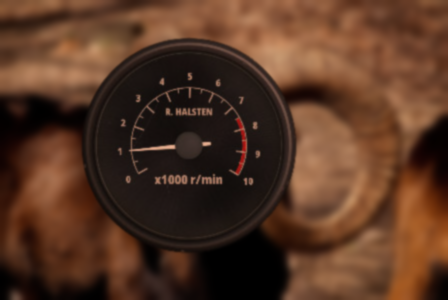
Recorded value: 1000; rpm
